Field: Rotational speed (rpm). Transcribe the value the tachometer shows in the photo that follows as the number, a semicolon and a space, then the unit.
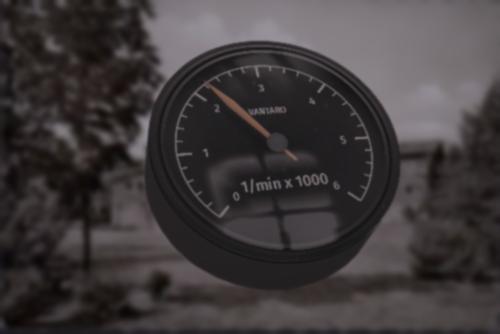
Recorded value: 2200; rpm
